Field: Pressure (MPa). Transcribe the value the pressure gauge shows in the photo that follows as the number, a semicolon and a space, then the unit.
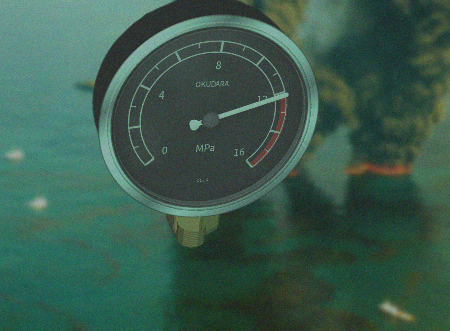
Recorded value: 12; MPa
